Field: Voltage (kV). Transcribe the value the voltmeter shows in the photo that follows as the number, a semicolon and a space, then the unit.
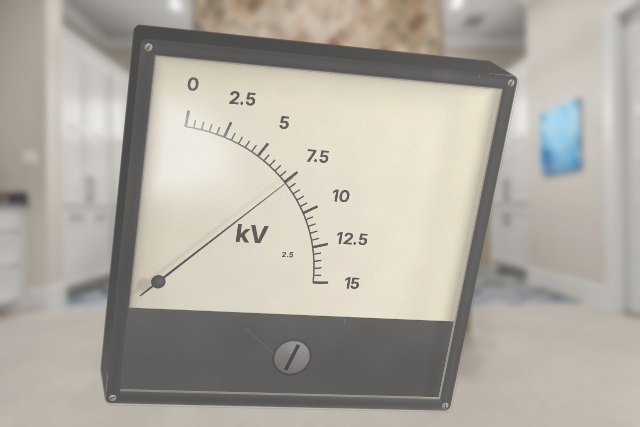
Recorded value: 7.5; kV
